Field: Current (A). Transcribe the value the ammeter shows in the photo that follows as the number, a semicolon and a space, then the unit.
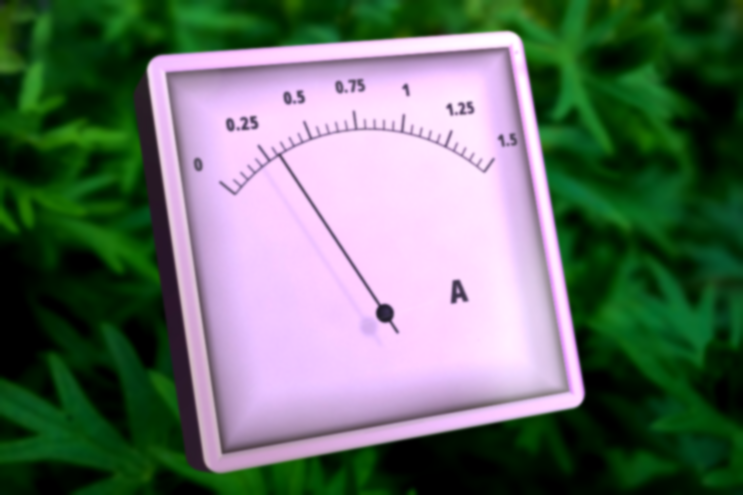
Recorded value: 0.3; A
